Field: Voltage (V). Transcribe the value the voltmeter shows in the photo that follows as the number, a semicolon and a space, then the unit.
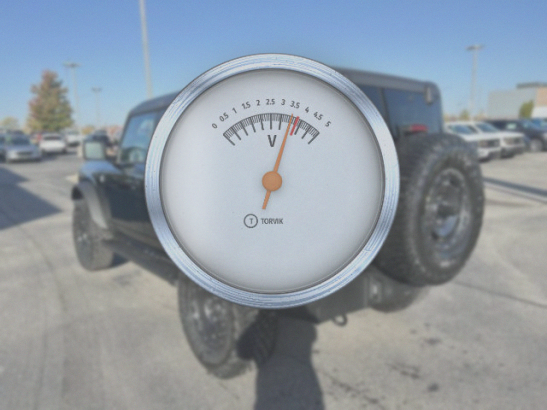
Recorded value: 3.5; V
